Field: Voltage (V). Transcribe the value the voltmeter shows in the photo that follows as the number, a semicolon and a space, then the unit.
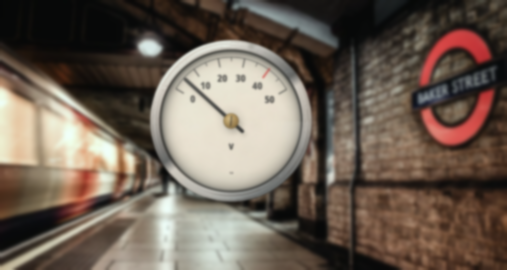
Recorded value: 5; V
